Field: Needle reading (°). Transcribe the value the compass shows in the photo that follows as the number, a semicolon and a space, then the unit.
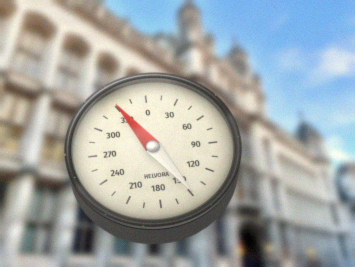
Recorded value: 330; °
